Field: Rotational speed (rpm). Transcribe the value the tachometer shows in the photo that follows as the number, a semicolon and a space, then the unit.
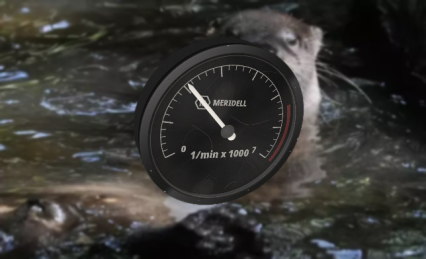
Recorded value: 2100; rpm
